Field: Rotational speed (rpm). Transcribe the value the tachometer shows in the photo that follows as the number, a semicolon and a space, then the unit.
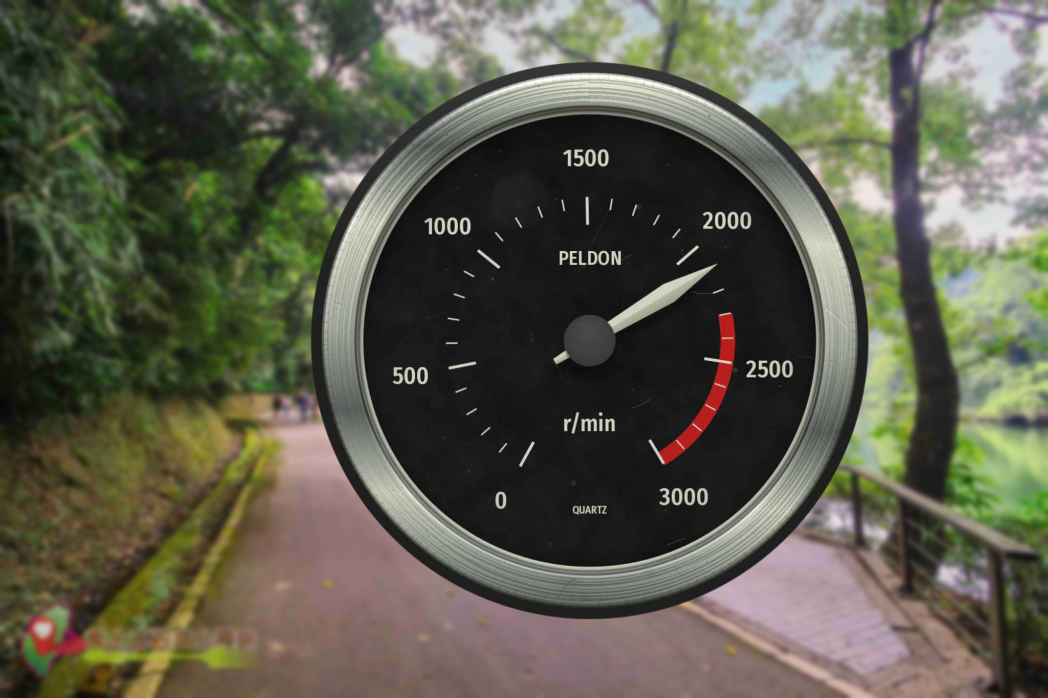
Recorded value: 2100; rpm
